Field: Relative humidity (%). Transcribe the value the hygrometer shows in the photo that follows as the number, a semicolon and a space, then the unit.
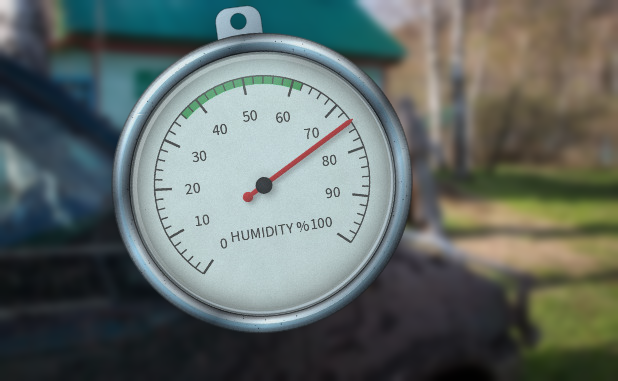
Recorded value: 74; %
